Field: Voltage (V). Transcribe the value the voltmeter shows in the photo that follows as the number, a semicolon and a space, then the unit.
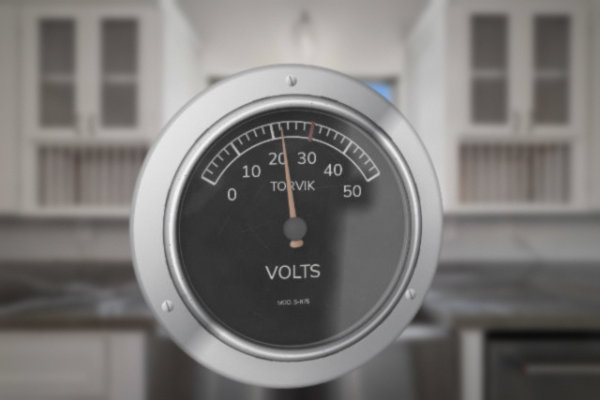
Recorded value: 22; V
